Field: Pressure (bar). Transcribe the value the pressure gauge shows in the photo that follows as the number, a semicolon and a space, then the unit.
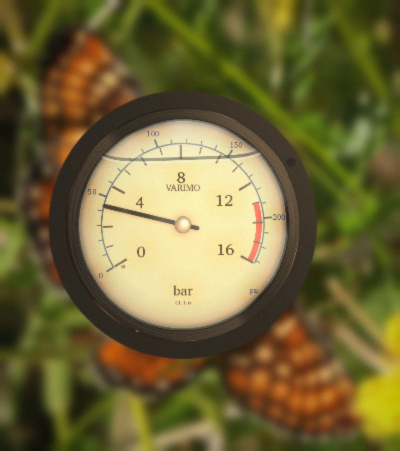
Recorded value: 3; bar
